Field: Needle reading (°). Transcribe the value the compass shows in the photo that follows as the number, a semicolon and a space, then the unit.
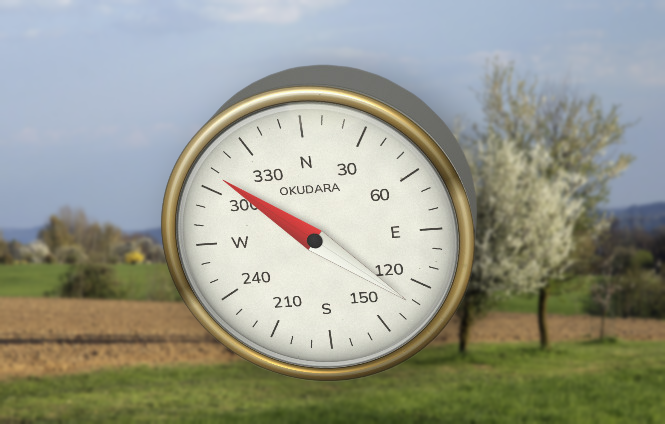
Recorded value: 310; °
